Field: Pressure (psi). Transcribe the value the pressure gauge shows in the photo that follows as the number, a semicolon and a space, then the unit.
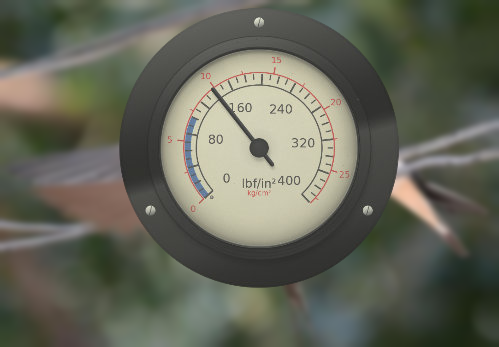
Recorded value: 140; psi
